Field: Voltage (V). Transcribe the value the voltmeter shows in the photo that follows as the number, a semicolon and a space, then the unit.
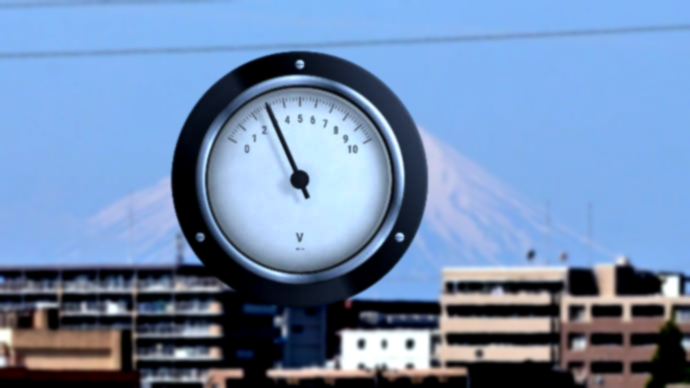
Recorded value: 3; V
